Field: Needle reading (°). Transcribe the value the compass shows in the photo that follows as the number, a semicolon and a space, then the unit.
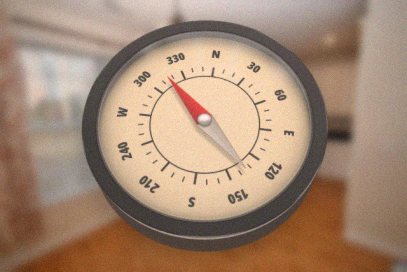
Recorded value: 315; °
